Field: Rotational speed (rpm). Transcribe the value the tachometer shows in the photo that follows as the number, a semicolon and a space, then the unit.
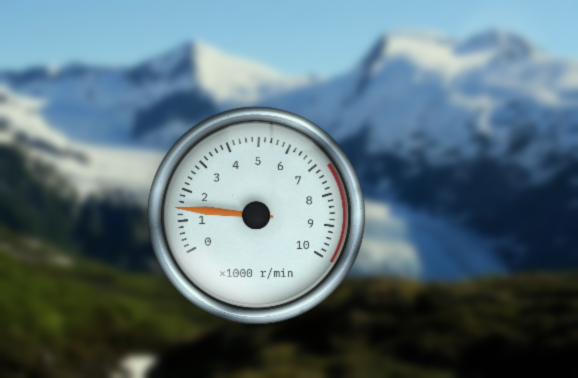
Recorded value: 1400; rpm
